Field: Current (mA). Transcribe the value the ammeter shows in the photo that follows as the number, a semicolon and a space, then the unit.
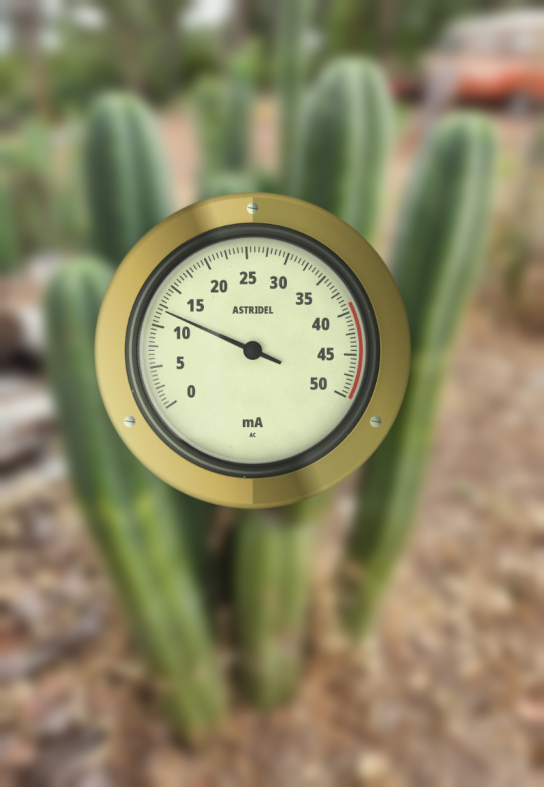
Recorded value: 12; mA
